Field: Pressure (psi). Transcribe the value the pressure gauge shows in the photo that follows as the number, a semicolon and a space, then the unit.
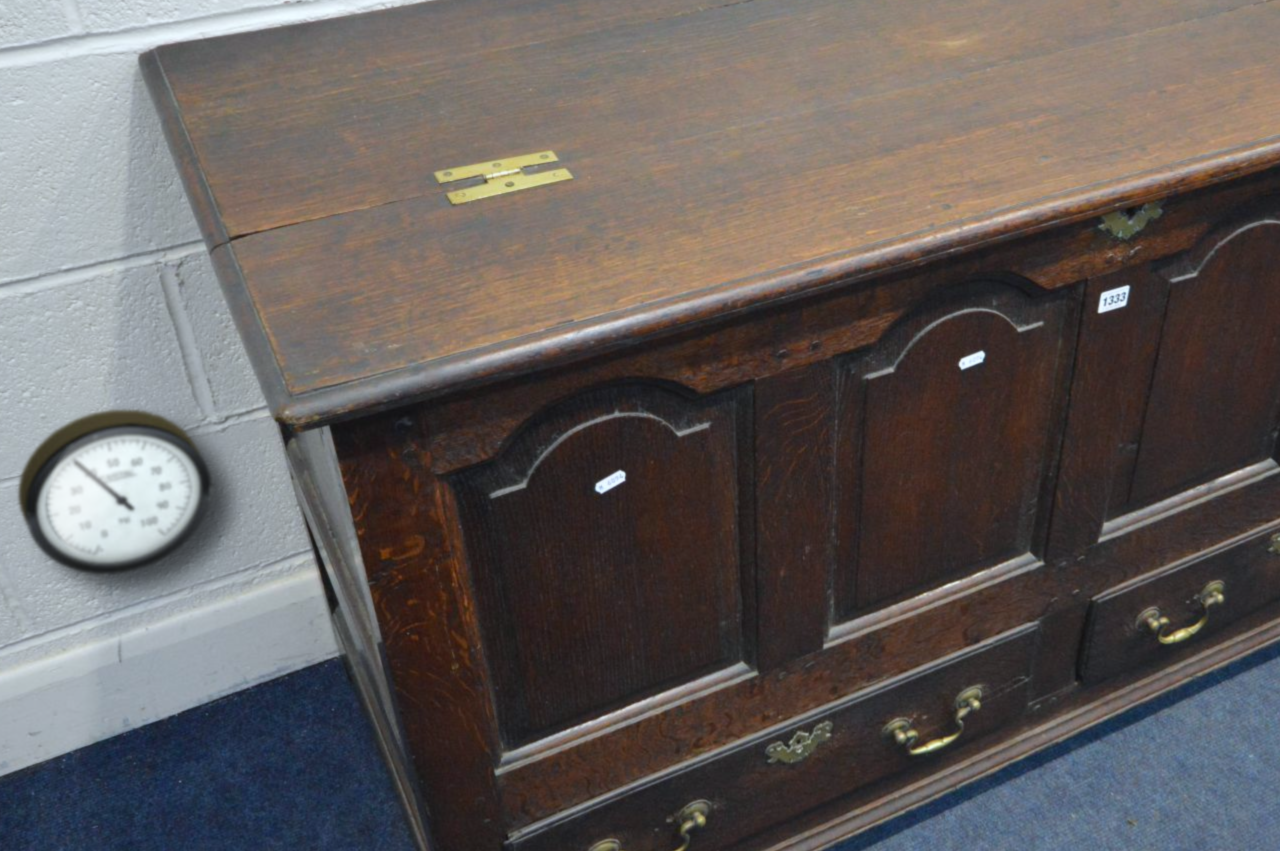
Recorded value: 40; psi
